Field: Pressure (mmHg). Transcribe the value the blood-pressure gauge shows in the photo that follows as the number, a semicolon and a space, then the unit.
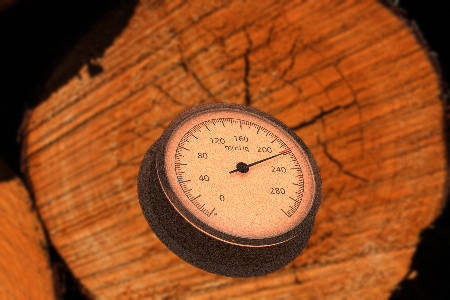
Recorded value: 220; mmHg
